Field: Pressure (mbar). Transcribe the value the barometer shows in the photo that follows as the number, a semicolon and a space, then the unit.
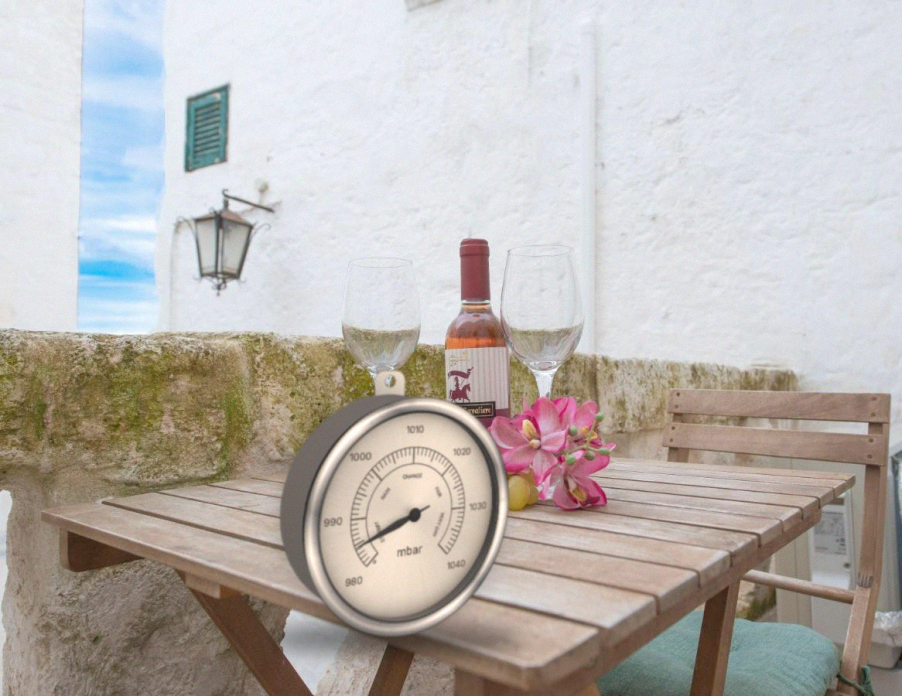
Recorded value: 985; mbar
